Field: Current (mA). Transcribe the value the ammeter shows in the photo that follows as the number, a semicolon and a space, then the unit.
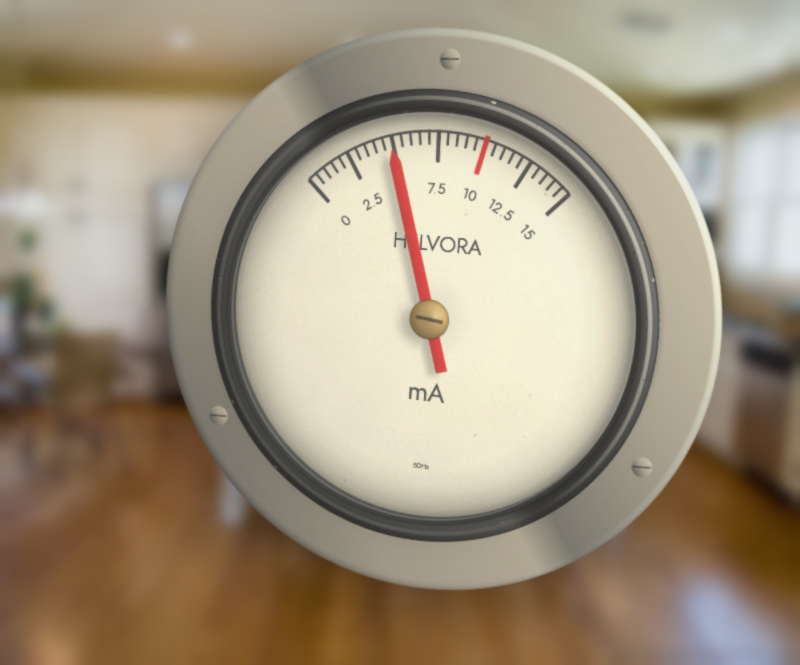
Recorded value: 5; mA
